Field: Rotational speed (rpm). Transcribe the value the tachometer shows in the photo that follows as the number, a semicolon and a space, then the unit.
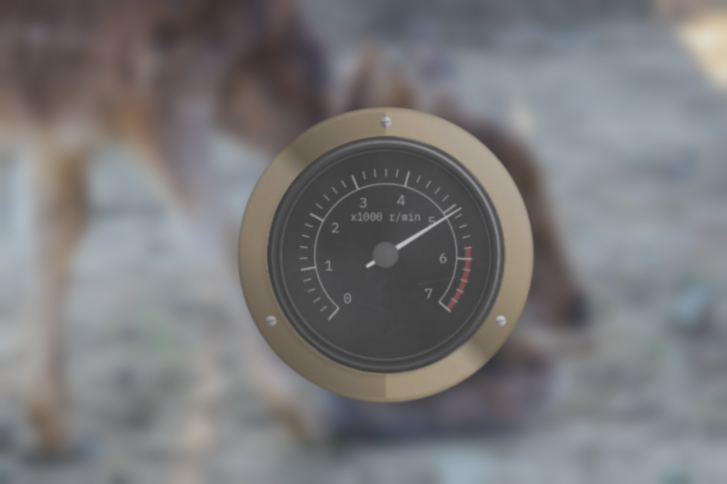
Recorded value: 5100; rpm
